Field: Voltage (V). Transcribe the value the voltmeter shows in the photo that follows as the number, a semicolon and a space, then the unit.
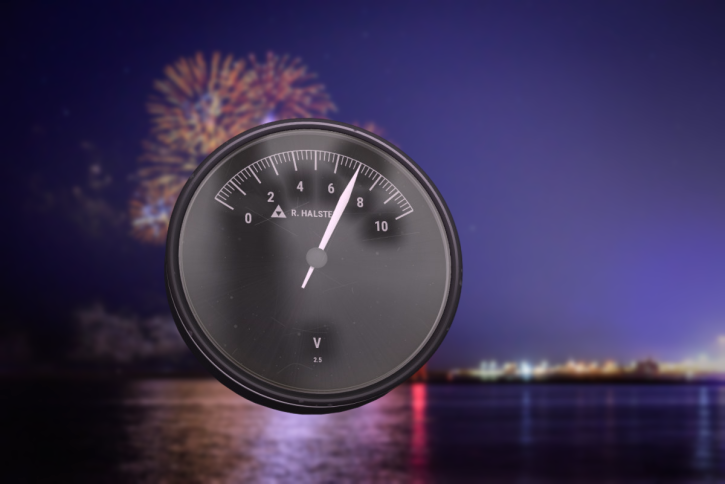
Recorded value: 7; V
